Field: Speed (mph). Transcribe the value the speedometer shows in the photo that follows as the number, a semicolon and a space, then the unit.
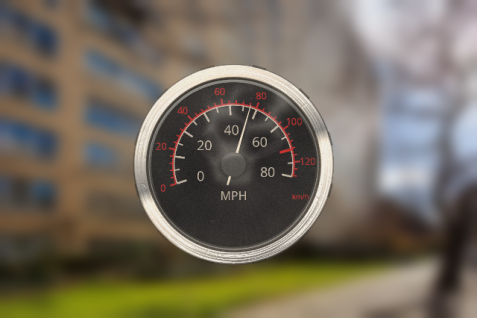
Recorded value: 47.5; mph
